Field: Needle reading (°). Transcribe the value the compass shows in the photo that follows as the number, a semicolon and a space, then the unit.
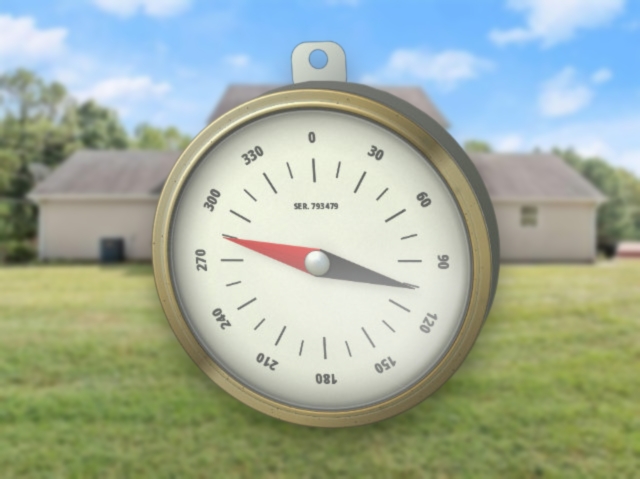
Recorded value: 285; °
